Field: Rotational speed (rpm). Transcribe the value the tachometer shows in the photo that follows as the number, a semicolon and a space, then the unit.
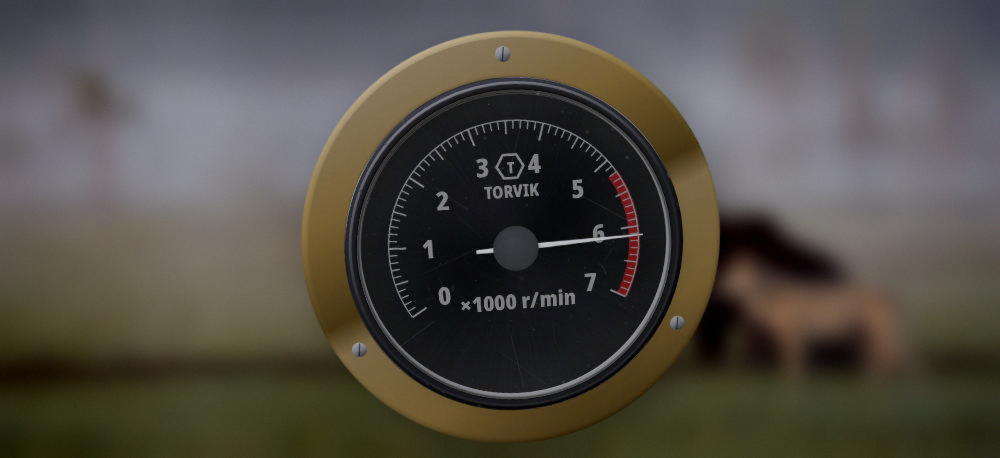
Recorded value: 6100; rpm
